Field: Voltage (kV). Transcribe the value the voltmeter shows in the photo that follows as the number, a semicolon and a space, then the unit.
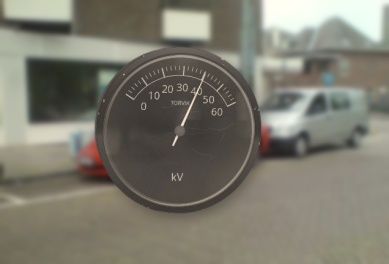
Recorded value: 40; kV
